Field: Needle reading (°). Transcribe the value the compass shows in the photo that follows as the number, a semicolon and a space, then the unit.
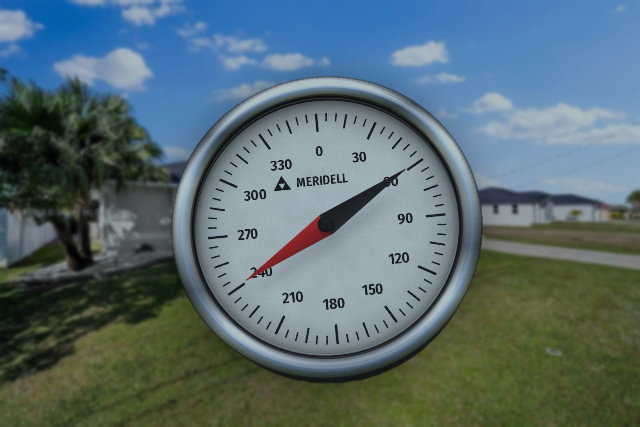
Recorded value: 240; °
